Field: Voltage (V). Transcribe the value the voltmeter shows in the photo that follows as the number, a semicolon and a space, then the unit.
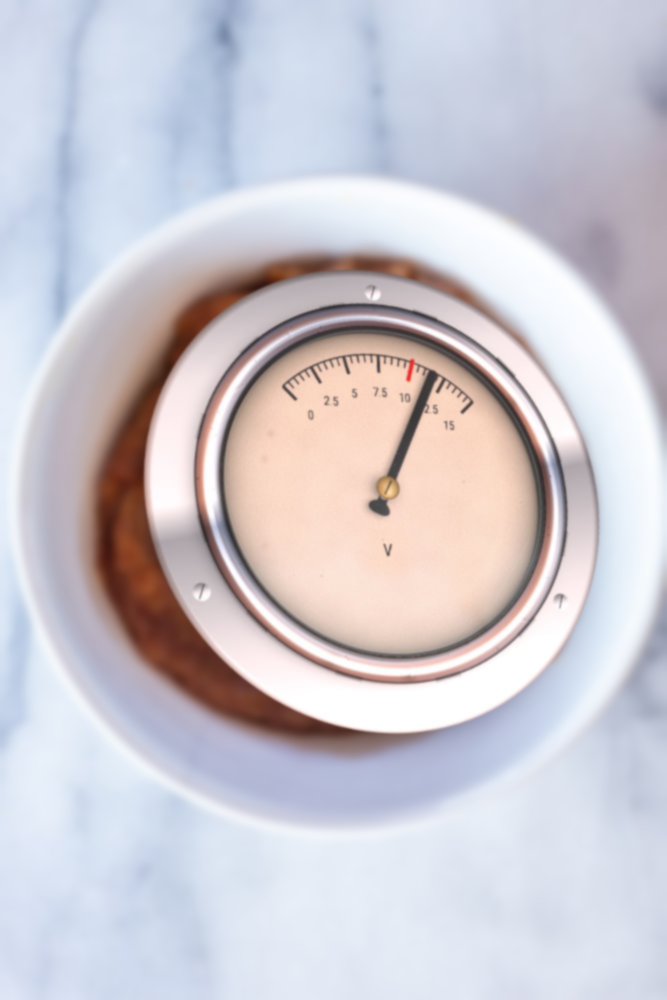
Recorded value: 11.5; V
